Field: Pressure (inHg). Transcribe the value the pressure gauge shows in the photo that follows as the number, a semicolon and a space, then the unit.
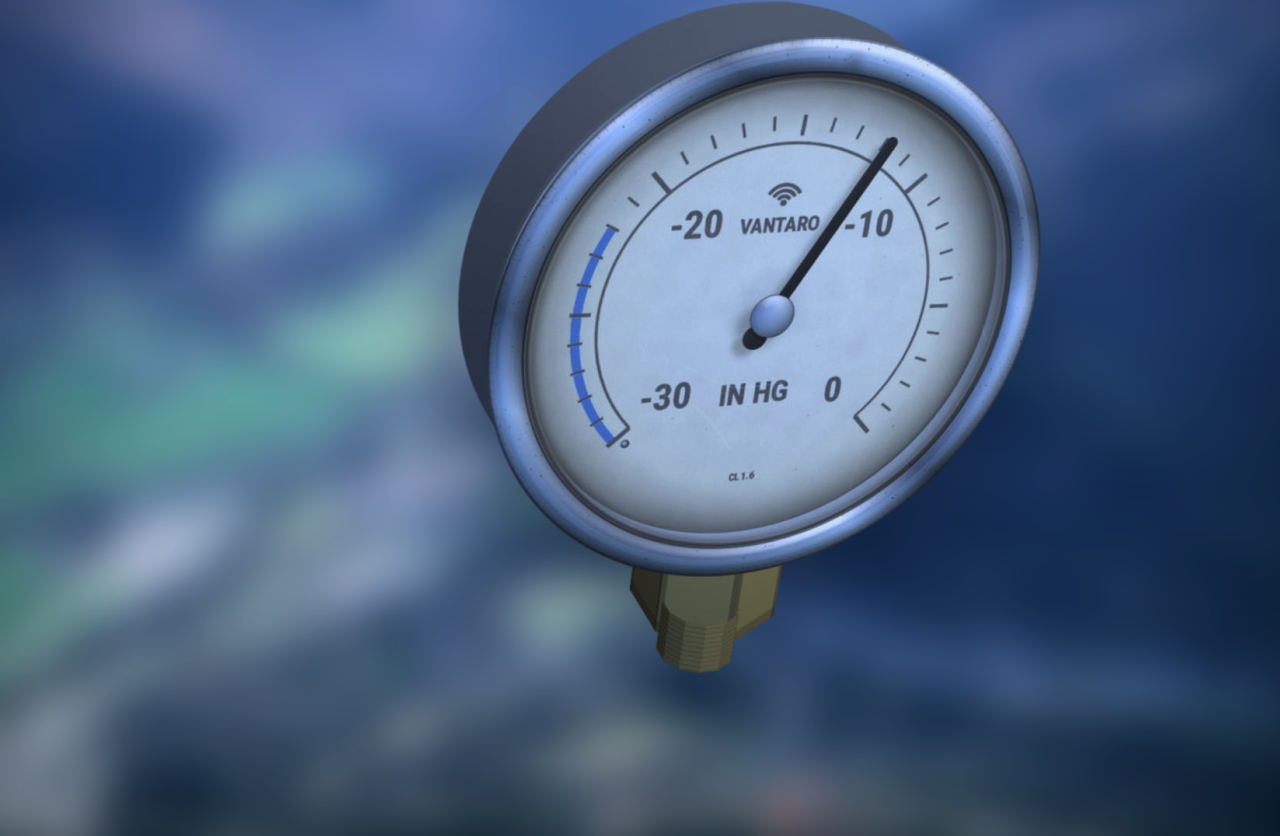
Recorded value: -12; inHg
